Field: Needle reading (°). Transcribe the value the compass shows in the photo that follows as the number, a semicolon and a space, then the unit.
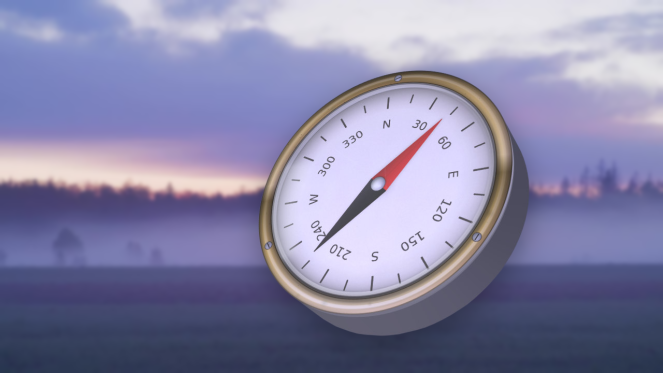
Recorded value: 45; °
